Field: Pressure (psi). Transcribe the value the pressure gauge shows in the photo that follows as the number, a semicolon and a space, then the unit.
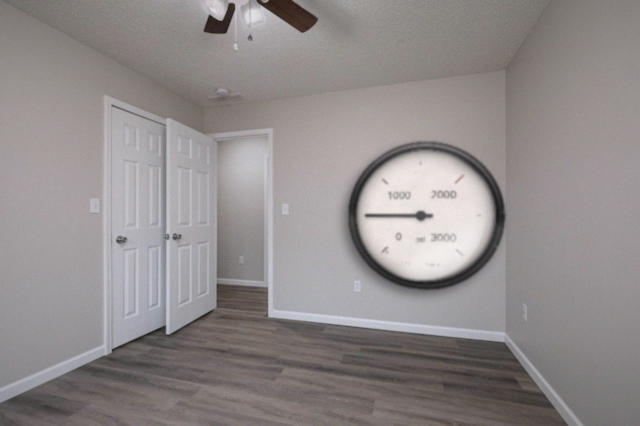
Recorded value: 500; psi
